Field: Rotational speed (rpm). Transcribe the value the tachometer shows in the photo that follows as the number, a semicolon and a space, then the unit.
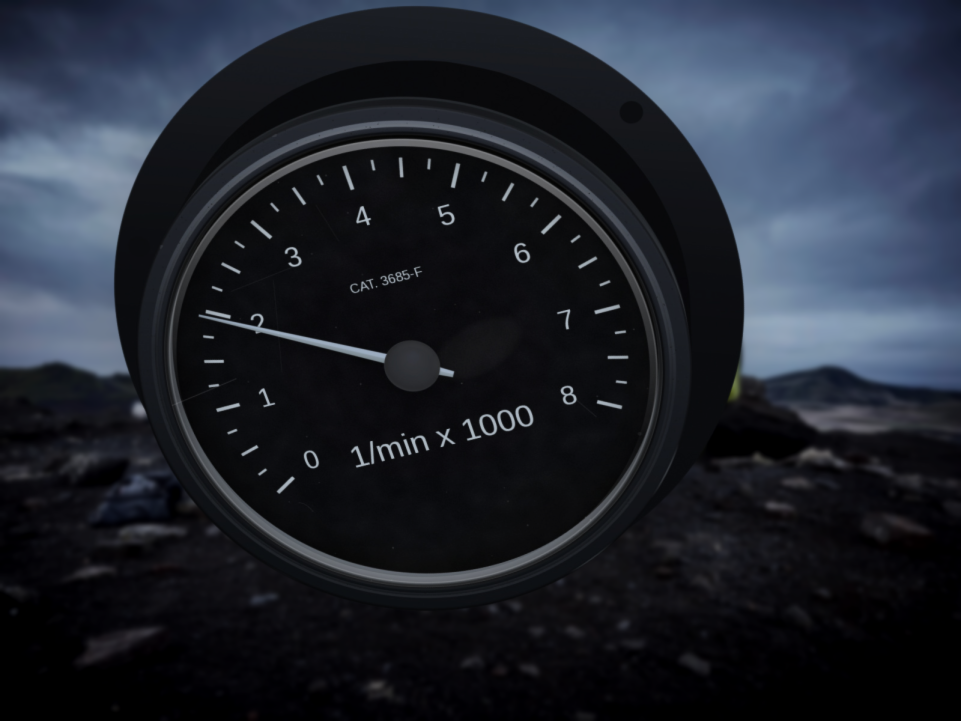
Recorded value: 2000; rpm
